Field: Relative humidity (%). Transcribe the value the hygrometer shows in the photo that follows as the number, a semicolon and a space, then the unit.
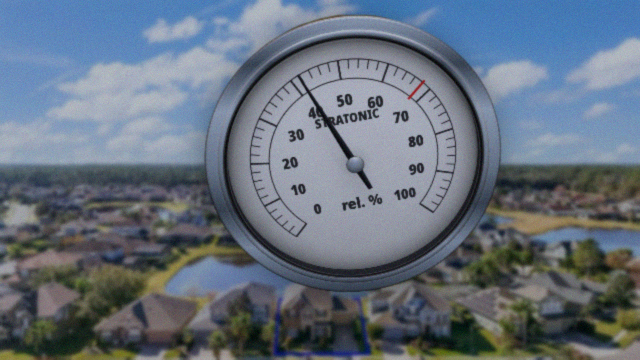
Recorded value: 42; %
